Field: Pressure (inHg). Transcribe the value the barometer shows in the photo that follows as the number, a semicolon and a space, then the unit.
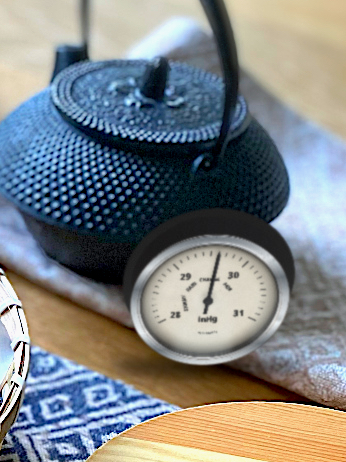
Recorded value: 29.6; inHg
